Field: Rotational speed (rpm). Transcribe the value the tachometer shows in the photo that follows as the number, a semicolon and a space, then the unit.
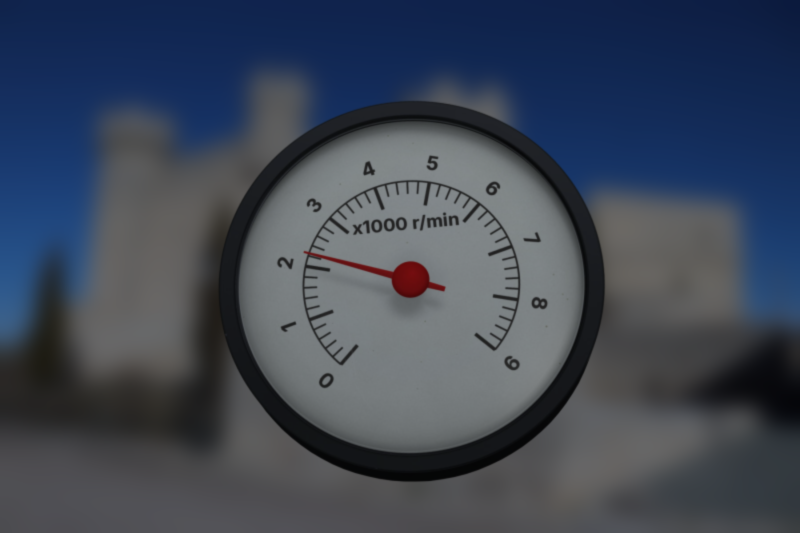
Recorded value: 2200; rpm
